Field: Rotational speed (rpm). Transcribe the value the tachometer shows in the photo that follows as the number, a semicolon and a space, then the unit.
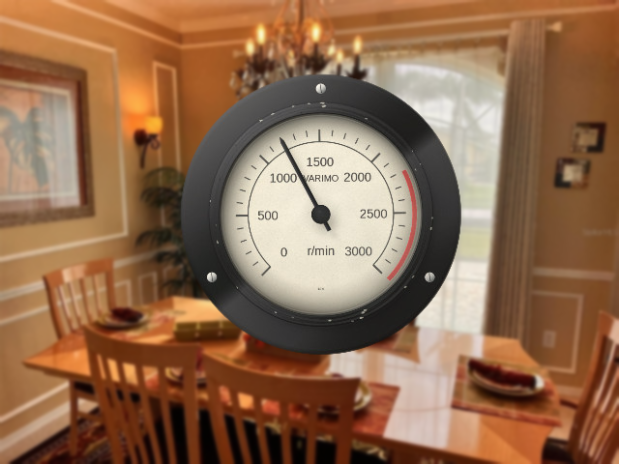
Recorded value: 1200; rpm
